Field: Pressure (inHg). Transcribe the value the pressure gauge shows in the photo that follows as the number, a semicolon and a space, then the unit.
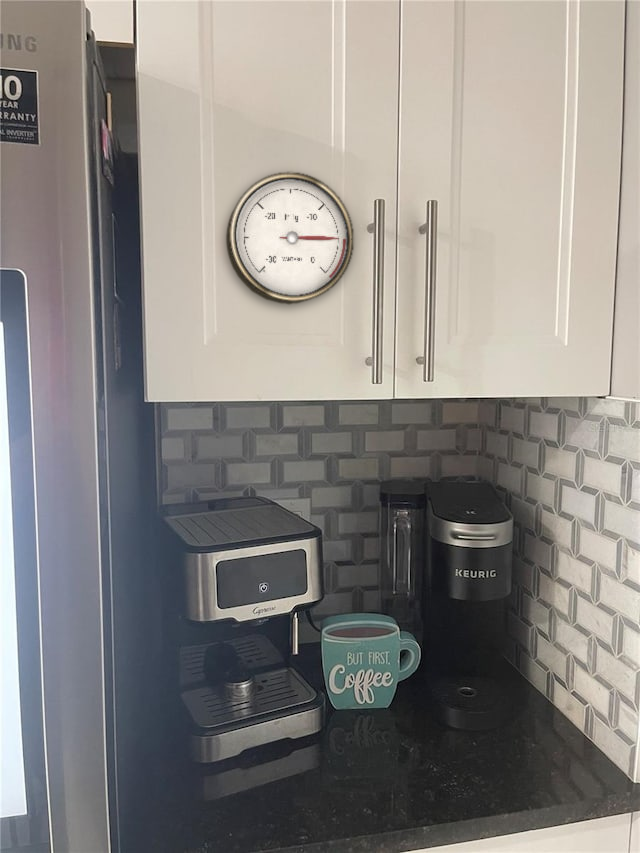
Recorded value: -5; inHg
